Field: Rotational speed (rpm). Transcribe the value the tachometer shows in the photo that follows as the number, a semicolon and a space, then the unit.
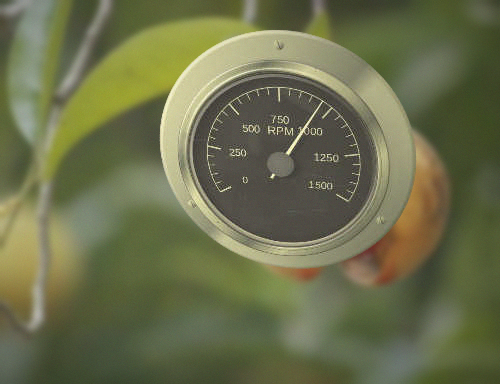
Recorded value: 950; rpm
